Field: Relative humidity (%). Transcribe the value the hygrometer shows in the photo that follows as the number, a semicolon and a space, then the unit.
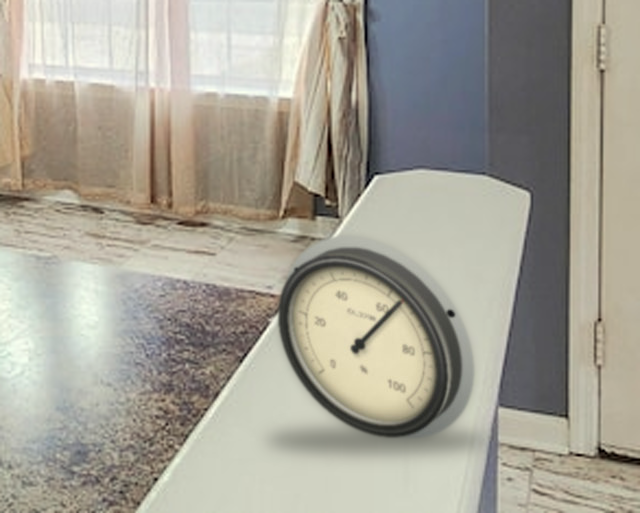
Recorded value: 64; %
